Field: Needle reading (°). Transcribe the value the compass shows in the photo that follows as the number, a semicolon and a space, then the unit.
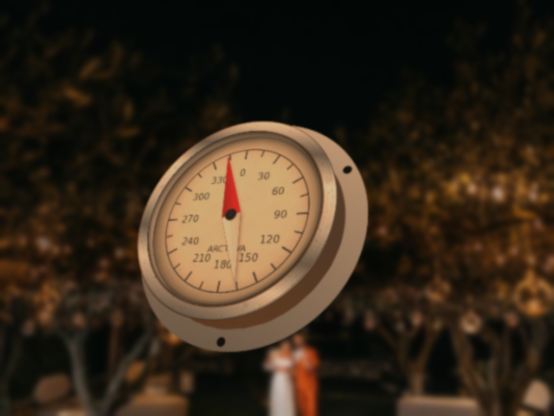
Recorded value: 345; °
